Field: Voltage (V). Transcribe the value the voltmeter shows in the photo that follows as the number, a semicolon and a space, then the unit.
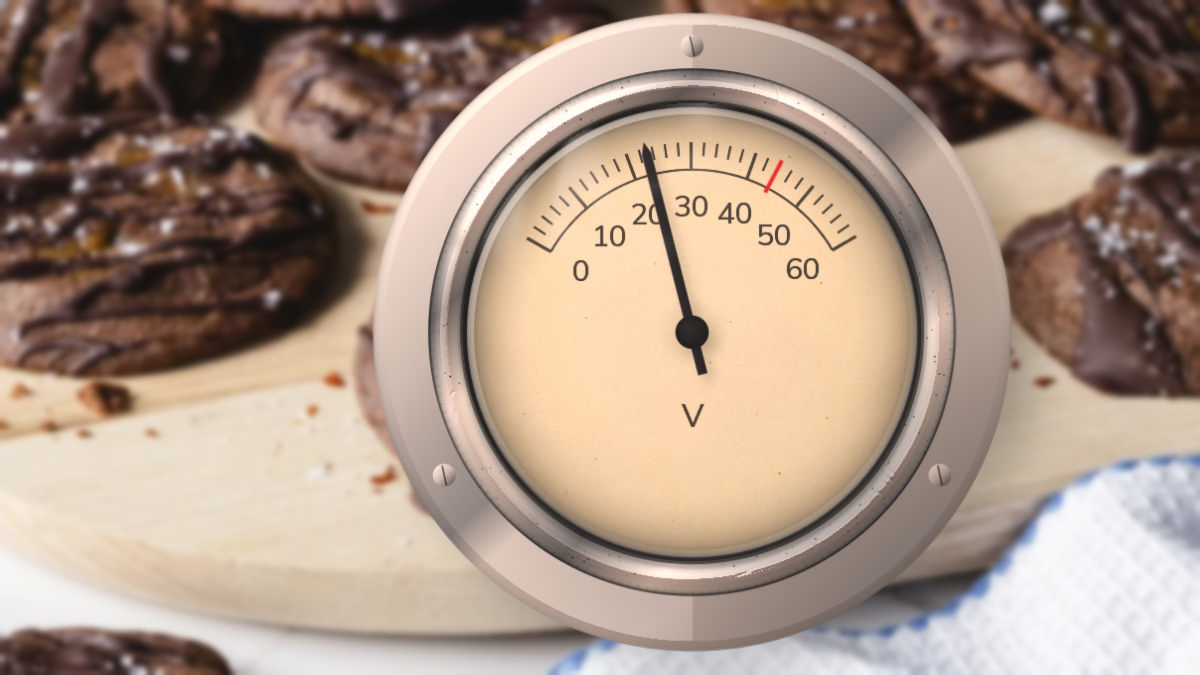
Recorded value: 23; V
